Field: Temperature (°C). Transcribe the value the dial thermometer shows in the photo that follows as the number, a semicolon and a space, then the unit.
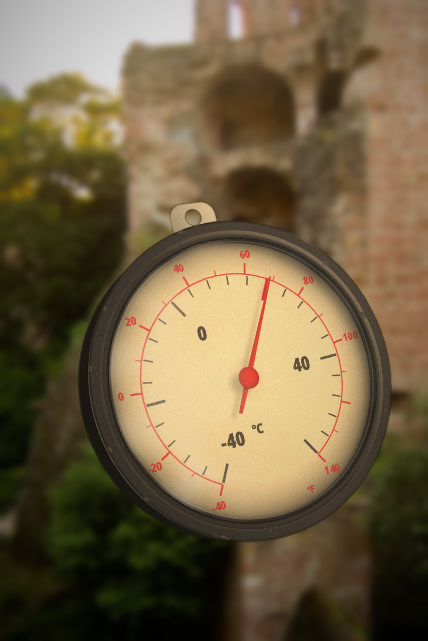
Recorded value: 20; °C
